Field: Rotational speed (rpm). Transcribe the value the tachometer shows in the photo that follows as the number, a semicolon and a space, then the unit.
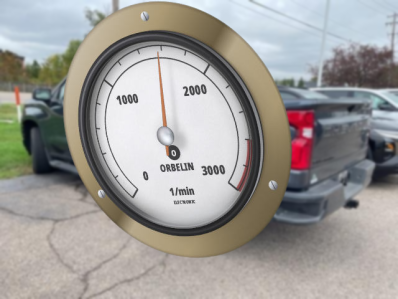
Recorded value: 1600; rpm
